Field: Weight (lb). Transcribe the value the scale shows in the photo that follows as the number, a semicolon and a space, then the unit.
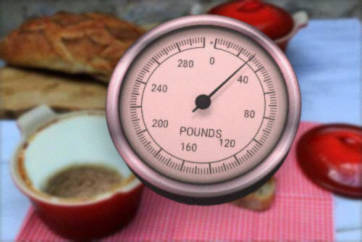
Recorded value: 30; lb
